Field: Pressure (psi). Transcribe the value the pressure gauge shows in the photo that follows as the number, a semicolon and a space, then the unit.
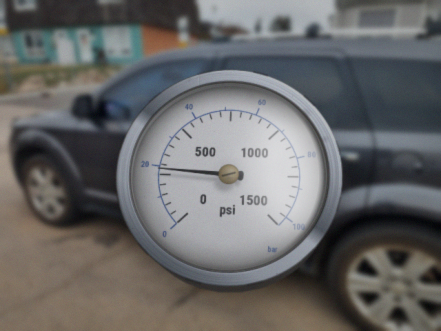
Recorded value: 275; psi
